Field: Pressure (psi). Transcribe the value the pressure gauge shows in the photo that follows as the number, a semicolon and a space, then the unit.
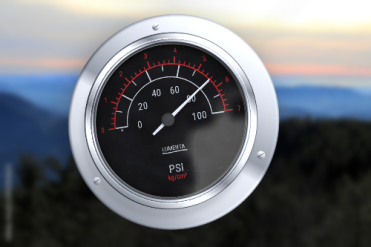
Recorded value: 80; psi
